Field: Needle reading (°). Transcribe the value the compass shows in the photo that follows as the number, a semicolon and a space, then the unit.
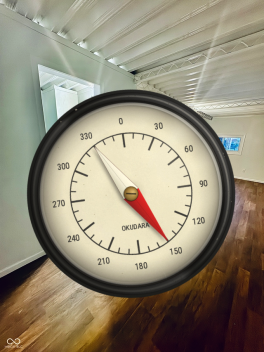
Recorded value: 150; °
